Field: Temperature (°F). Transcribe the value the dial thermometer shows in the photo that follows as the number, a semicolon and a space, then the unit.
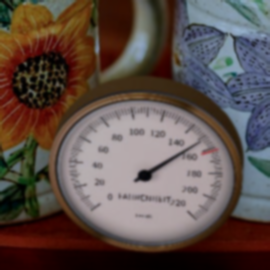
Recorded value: 150; °F
